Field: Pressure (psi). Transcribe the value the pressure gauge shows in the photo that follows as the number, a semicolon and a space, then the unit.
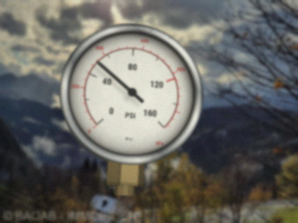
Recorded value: 50; psi
